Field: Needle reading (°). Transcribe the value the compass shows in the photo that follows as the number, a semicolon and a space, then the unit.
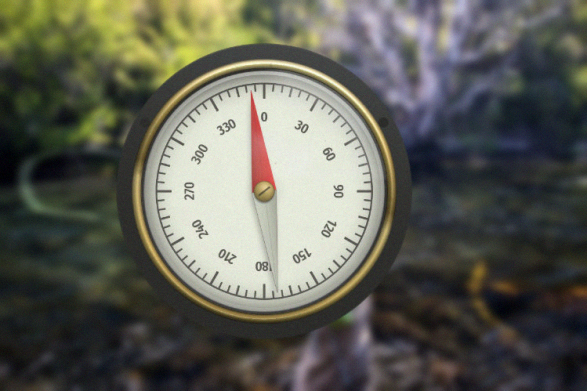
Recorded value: 352.5; °
